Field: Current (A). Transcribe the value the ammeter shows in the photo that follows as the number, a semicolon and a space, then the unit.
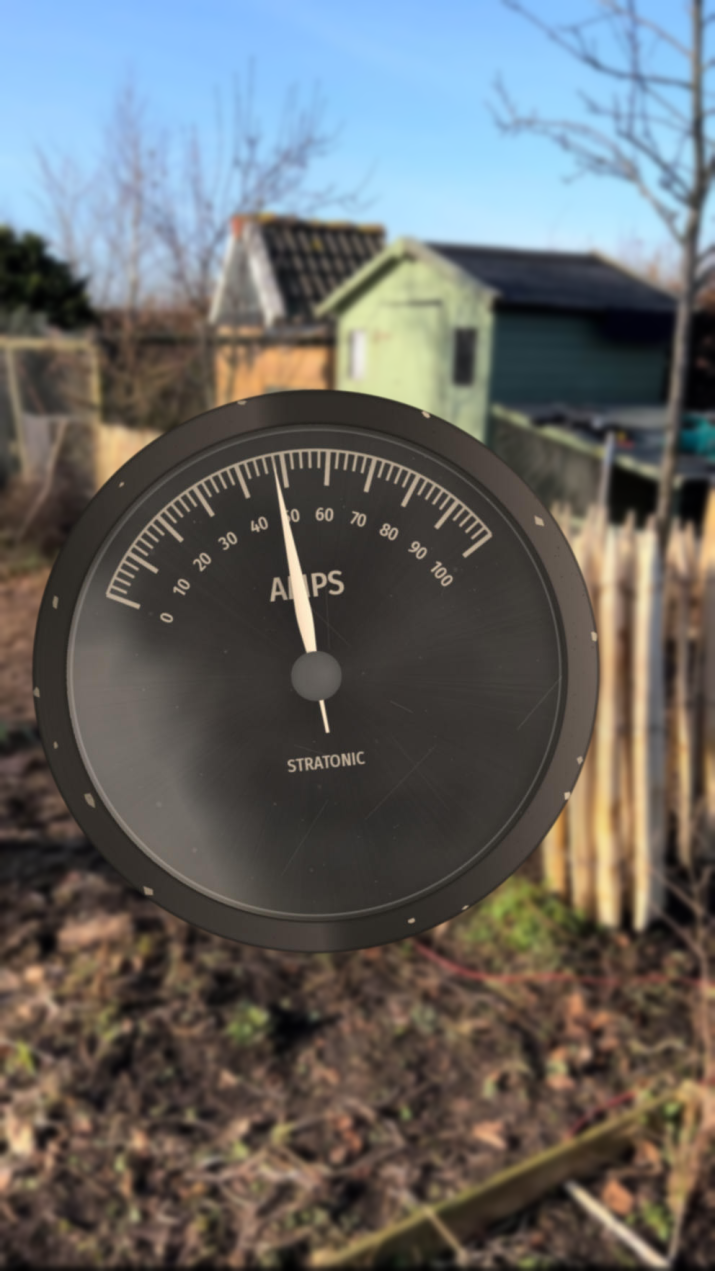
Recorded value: 48; A
